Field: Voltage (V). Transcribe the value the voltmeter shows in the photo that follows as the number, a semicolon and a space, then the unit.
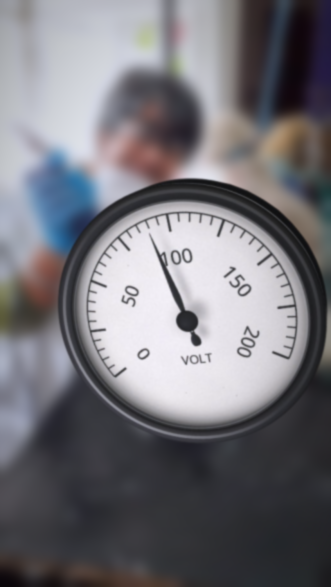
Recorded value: 90; V
